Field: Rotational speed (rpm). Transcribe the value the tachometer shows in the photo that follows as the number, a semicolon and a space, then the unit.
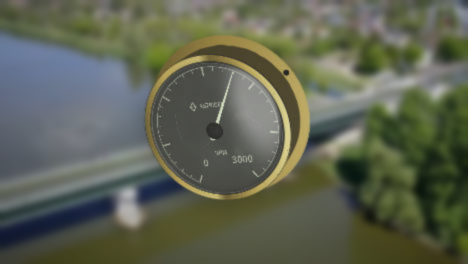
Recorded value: 1800; rpm
